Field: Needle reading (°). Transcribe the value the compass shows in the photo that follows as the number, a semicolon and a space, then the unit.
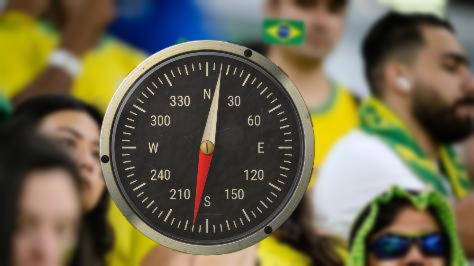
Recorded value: 190; °
